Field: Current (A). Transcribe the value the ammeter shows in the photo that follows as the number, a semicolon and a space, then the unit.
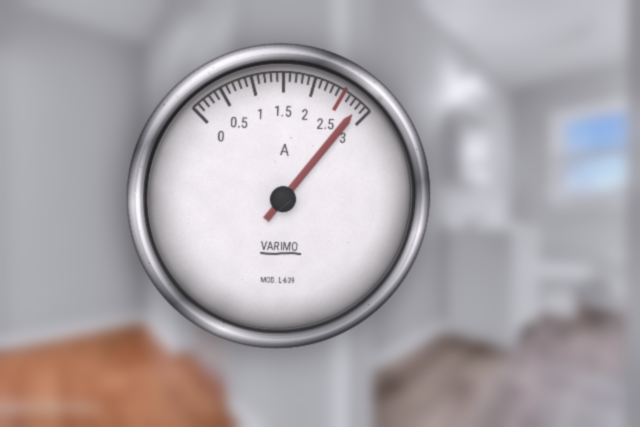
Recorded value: 2.8; A
